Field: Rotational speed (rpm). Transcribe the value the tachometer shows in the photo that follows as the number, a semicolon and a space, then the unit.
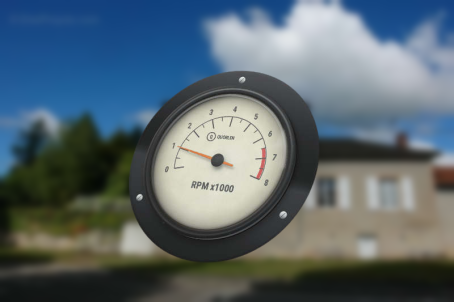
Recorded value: 1000; rpm
